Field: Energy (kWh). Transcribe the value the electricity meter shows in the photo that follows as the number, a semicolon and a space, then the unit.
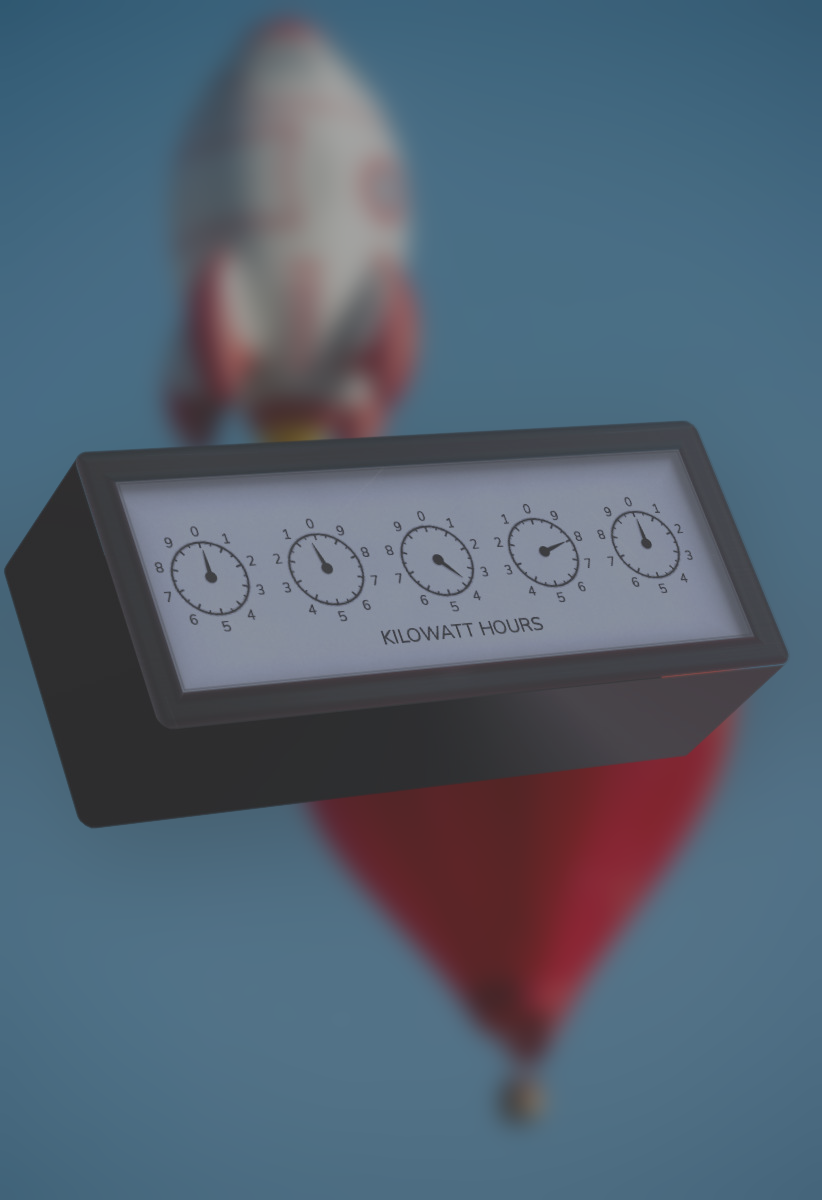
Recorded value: 380; kWh
